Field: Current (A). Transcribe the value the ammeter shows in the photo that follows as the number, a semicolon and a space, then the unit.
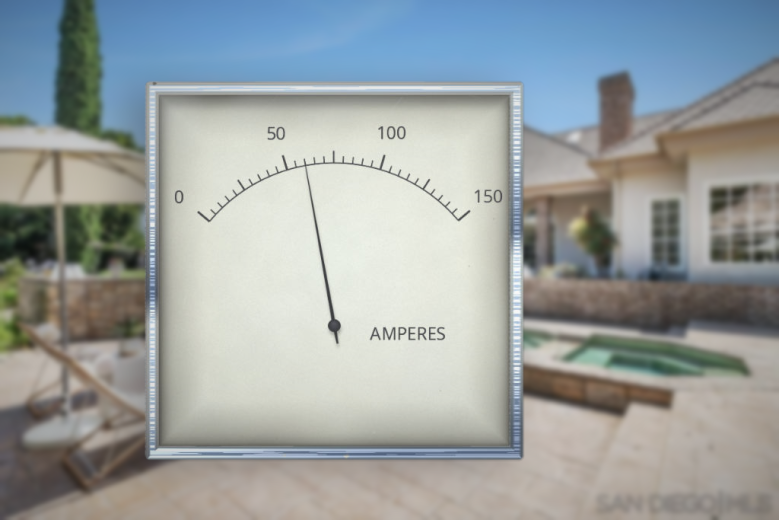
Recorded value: 60; A
